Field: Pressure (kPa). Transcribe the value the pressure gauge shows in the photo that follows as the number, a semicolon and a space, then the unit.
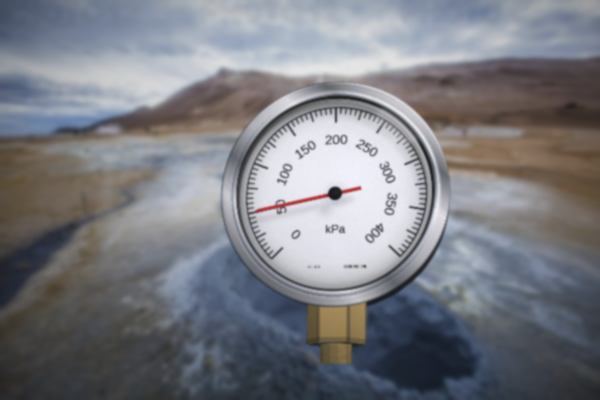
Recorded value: 50; kPa
